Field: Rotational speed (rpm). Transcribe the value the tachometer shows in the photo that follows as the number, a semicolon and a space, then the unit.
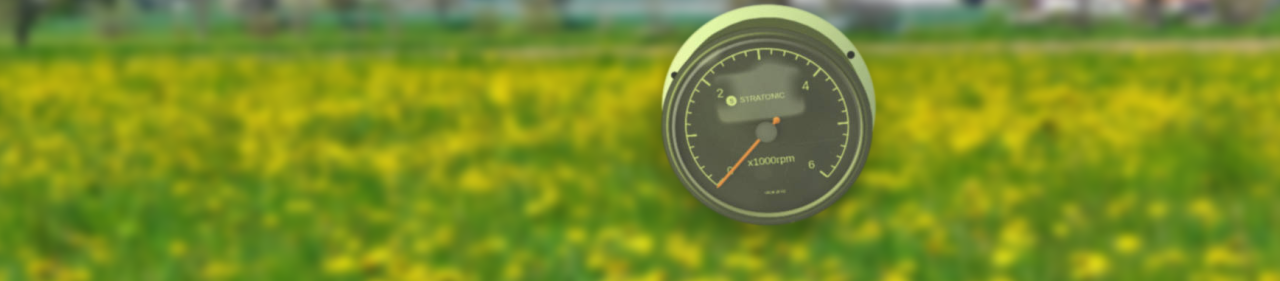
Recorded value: 0; rpm
